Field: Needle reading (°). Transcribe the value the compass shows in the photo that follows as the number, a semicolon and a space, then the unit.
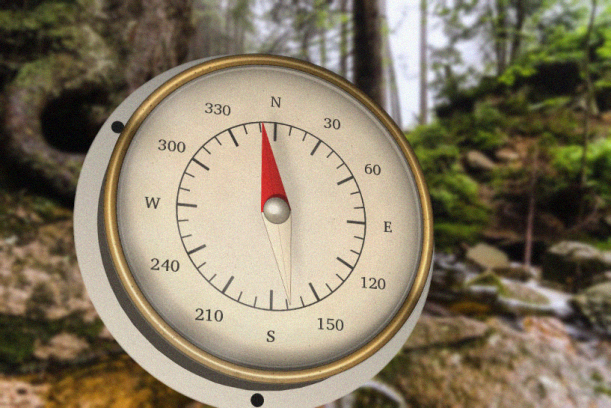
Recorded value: 350; °
